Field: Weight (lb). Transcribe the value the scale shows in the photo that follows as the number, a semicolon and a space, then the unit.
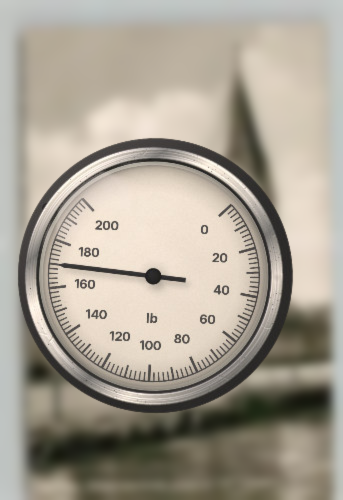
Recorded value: 170; lb
